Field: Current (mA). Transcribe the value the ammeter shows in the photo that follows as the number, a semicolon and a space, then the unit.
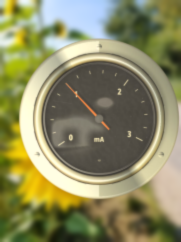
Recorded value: 1; mA
